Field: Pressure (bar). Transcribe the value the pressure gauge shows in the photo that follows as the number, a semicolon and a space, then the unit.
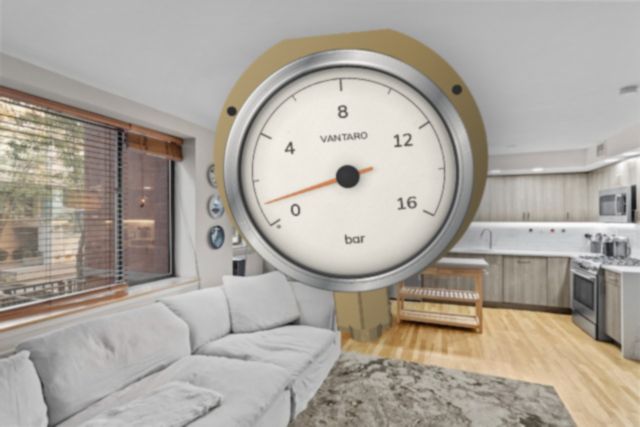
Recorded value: 1; bar
